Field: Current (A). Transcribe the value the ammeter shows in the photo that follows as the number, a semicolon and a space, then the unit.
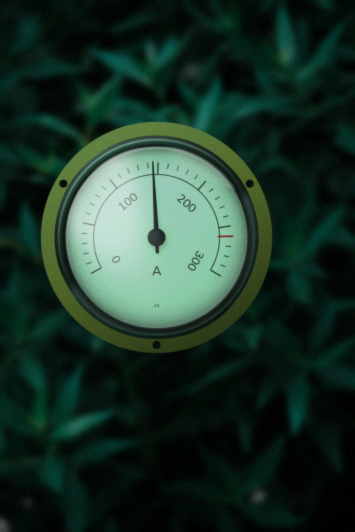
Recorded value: 145; A
